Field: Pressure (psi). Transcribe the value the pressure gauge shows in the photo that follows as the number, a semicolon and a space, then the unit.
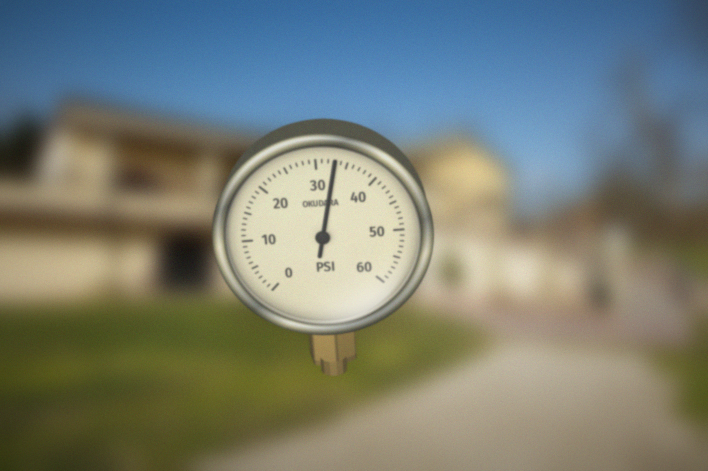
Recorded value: 33; psi
